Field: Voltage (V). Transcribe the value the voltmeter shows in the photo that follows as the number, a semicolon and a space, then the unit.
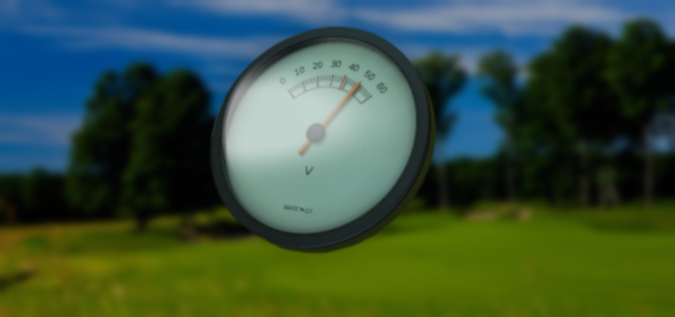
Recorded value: 50; V
